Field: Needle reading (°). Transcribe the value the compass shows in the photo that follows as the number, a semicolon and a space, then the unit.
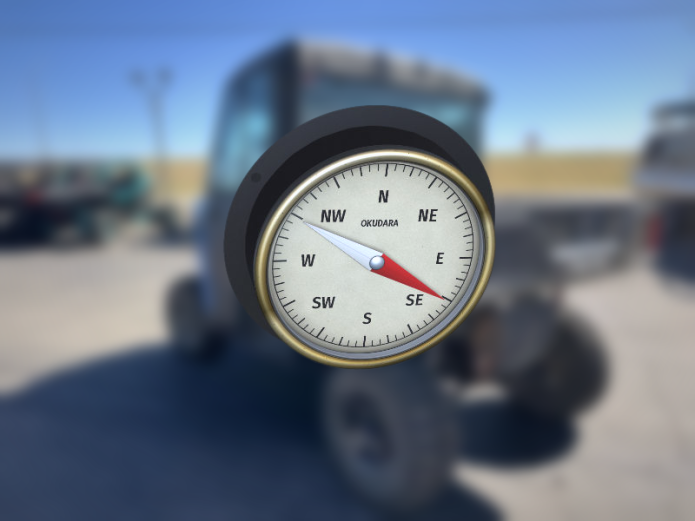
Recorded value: 120; °
